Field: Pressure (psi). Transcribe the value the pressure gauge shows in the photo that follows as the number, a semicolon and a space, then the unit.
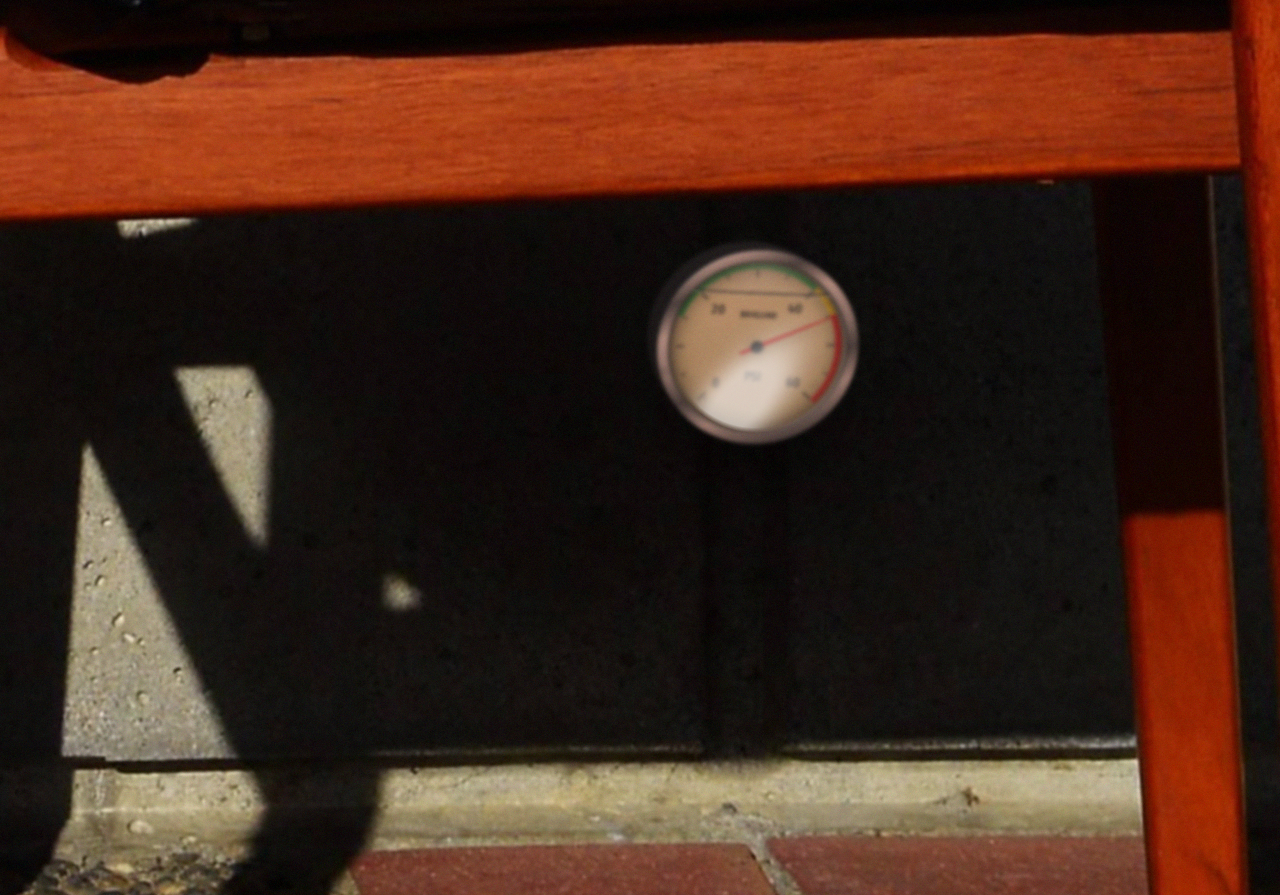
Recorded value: 45; psi
